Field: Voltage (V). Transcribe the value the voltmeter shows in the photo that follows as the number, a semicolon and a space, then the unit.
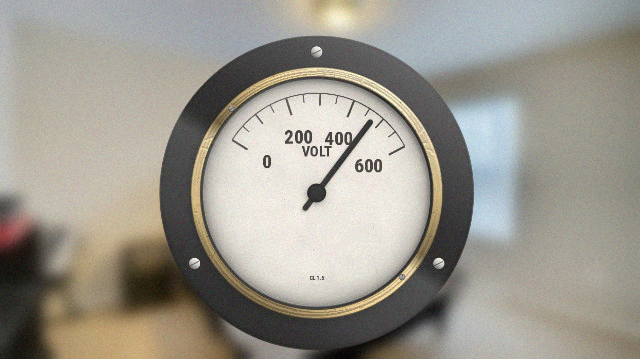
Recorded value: 475; V
